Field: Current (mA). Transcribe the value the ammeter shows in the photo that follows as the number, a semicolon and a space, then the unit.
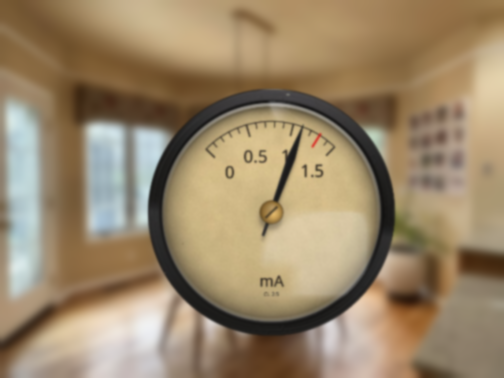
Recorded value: 1.1; mA
